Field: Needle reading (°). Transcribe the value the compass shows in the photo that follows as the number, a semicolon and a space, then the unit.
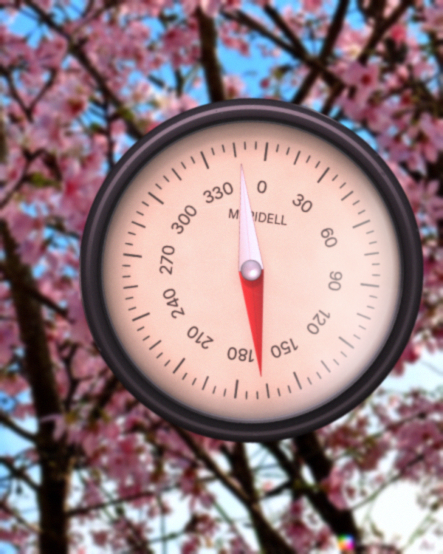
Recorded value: 167.5; °
